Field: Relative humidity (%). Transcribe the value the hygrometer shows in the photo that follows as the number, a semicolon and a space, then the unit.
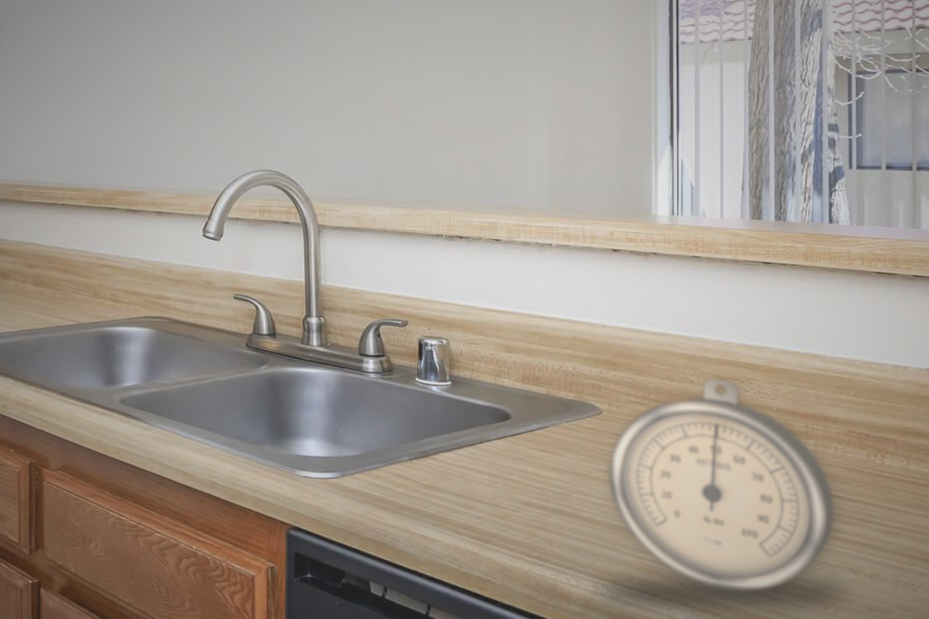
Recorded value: 50; %
